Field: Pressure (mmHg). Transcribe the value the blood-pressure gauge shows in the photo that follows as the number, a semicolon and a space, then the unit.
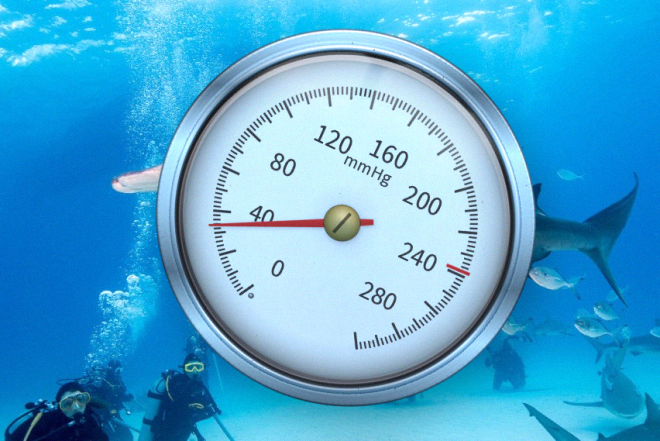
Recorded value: 34; mmHg
